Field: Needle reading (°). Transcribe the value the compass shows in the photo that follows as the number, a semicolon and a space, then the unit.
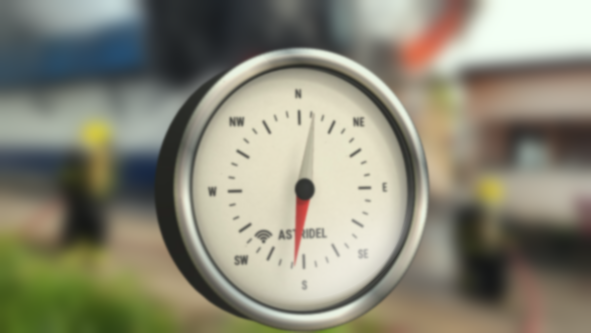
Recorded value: 190; °
